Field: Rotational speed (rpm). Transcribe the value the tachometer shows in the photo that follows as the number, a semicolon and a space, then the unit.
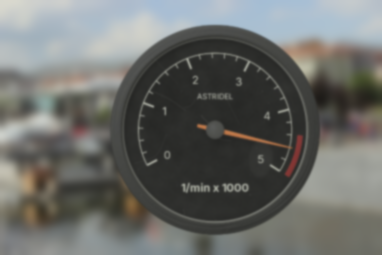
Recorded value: 4600; rpm
